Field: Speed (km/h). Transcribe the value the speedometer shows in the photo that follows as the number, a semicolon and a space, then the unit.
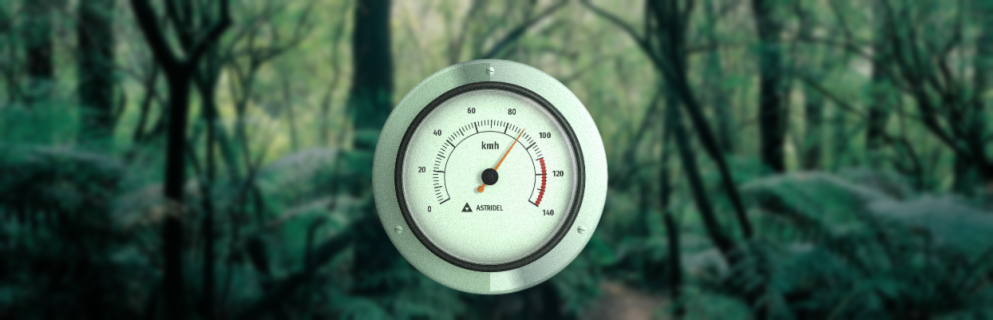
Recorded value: 90; km/h
